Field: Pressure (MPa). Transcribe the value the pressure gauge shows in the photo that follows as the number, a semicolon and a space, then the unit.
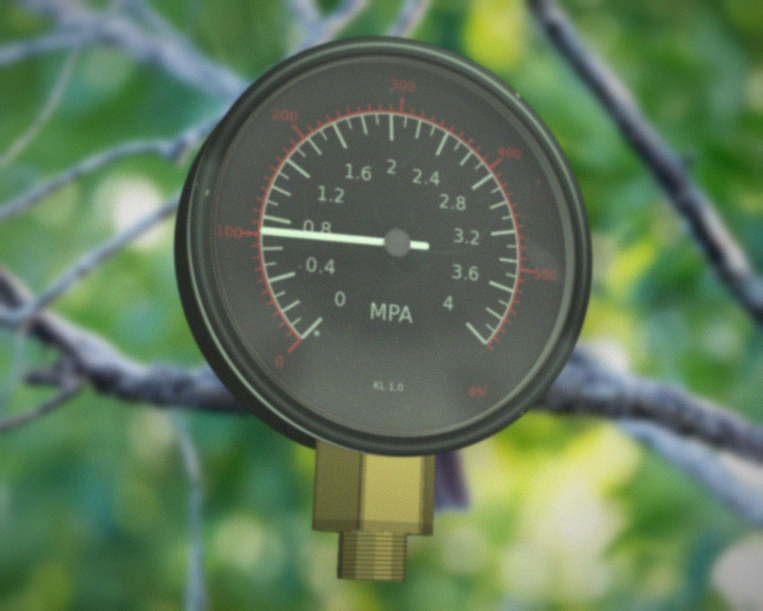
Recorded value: 0.7; MPa
